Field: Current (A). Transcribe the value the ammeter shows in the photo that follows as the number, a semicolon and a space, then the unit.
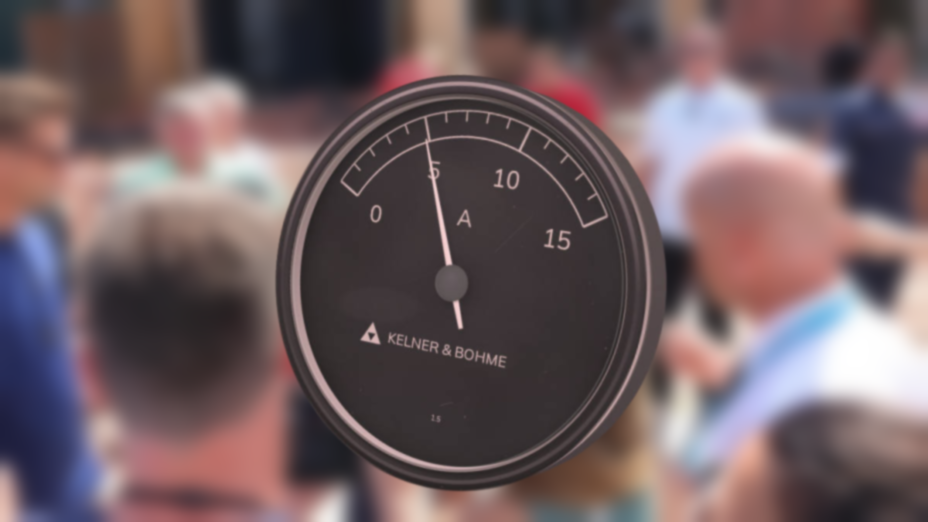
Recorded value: 5; A
